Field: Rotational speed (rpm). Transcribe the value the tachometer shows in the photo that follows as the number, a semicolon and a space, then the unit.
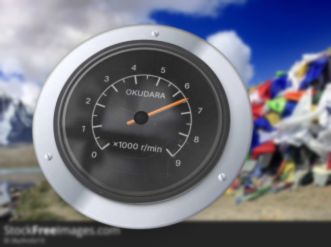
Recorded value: 6500; rpm
